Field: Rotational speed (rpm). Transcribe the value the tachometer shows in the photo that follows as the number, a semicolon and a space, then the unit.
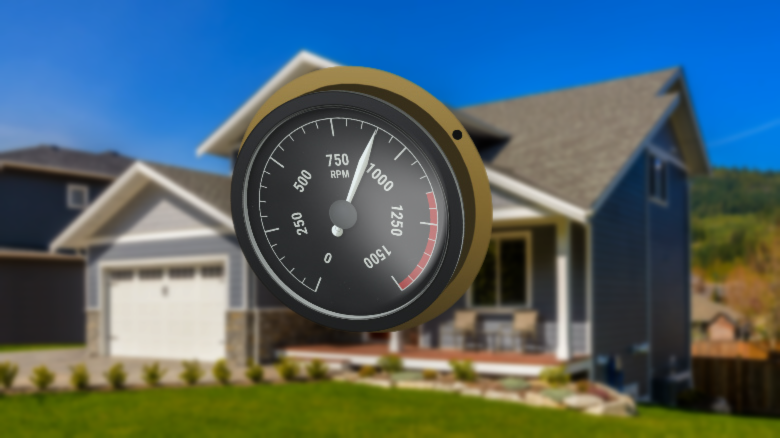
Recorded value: 900; rpm
